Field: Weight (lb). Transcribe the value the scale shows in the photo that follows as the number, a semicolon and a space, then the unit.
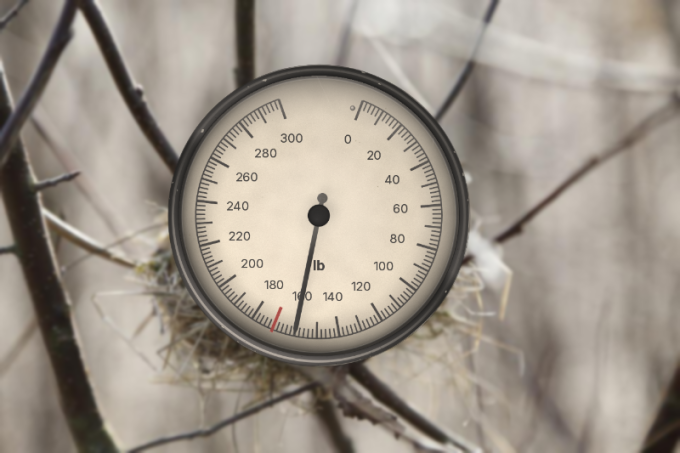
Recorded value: 160; lb
